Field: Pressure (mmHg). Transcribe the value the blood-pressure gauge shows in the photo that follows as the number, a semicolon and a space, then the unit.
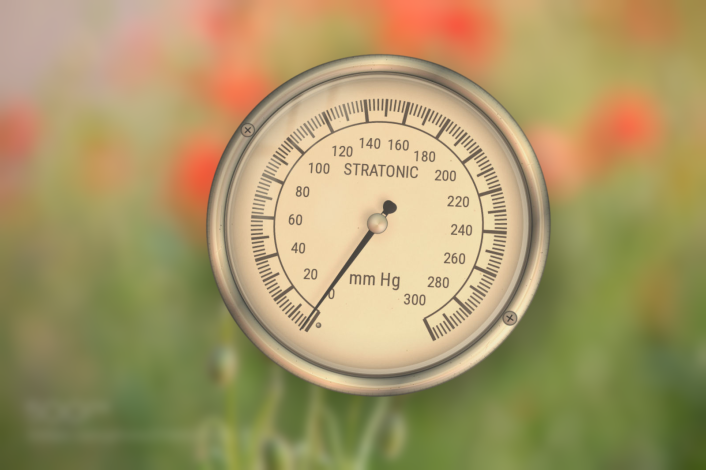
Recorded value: 2; mmHg
